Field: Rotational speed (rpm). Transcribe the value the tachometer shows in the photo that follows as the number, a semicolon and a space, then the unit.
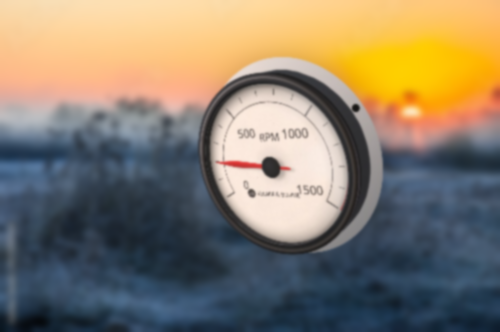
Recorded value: 200; rpm
